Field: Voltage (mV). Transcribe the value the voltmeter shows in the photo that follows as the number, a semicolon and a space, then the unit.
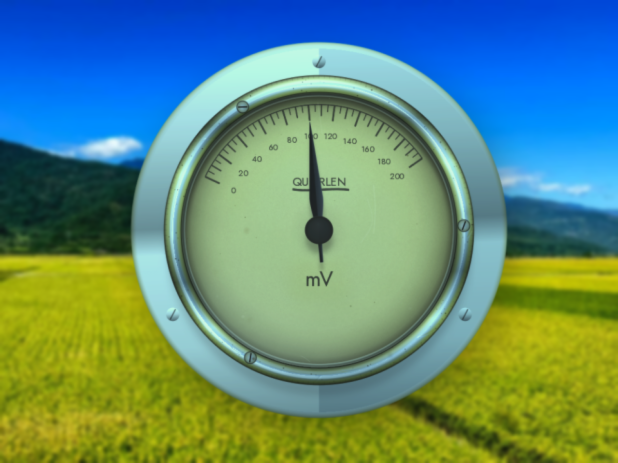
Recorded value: 100; mV
